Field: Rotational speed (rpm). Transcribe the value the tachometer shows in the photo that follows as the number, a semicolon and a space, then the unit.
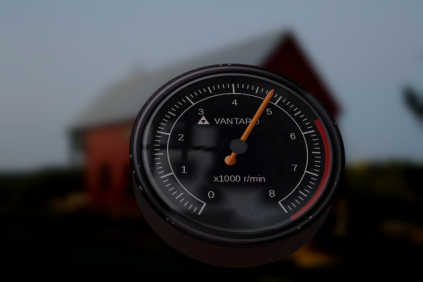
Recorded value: 4800; rpm
